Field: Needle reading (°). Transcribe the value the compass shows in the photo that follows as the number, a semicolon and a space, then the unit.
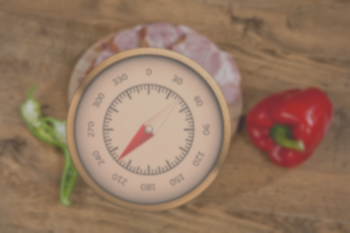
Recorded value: 225; °
